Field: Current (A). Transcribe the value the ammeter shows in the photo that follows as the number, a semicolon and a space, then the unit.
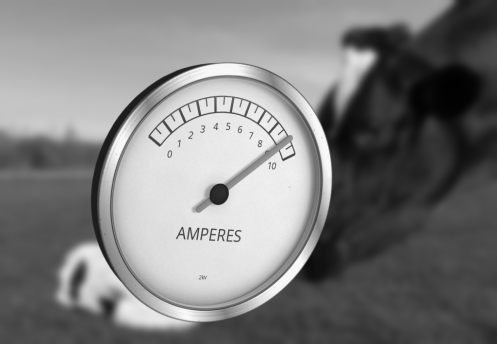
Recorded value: 9; A
